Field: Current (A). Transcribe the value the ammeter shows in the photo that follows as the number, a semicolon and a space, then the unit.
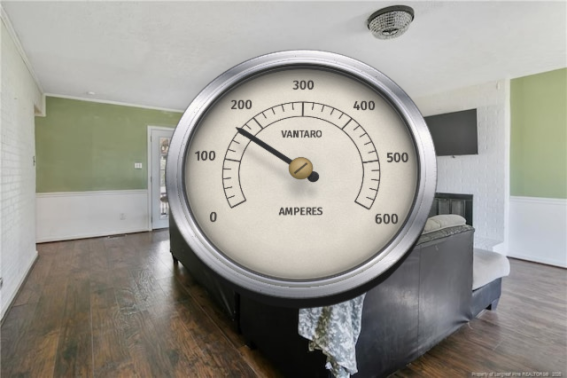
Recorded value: 160; A
